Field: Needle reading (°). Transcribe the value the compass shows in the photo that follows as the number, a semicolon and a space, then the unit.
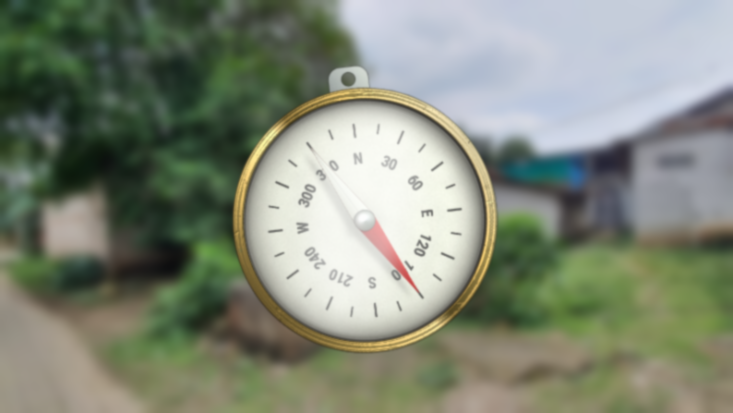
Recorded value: 150; °
